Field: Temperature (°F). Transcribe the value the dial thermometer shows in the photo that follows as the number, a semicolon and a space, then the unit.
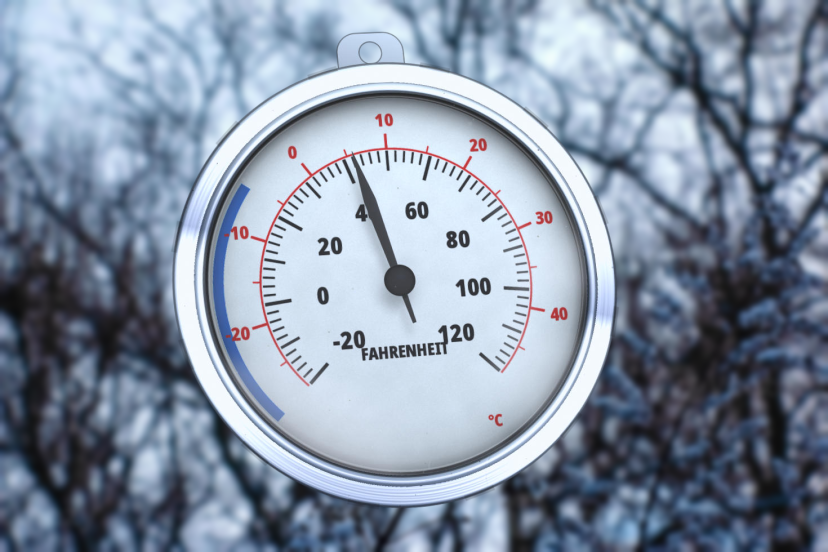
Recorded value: 42; °F
